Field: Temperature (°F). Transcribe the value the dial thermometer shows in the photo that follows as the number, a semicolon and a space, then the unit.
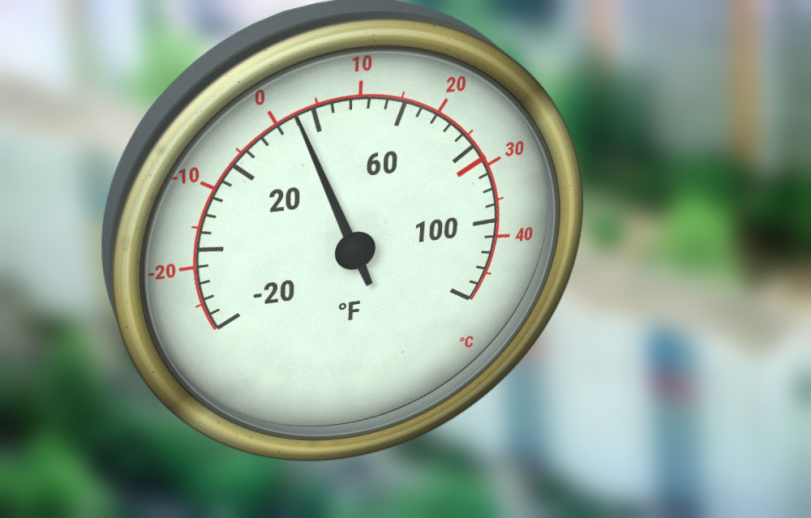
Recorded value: 36; °F
